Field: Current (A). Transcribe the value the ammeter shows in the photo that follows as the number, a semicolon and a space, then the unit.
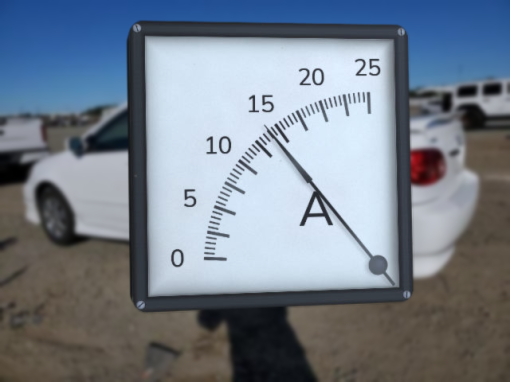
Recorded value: 14; A
